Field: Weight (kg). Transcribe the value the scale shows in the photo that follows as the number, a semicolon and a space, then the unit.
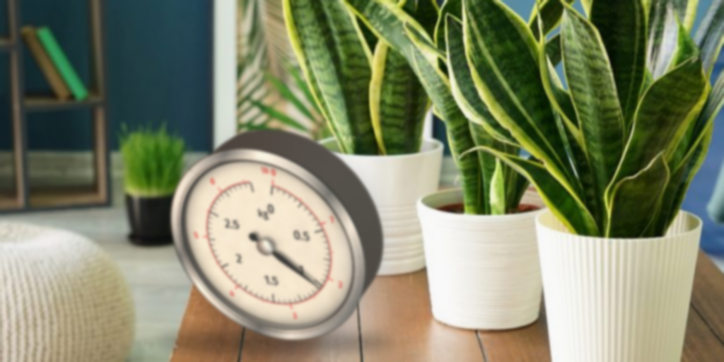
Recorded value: 1; kg
